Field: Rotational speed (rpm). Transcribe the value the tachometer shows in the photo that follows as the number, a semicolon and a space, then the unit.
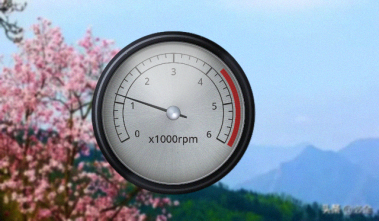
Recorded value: 1200; rpm
